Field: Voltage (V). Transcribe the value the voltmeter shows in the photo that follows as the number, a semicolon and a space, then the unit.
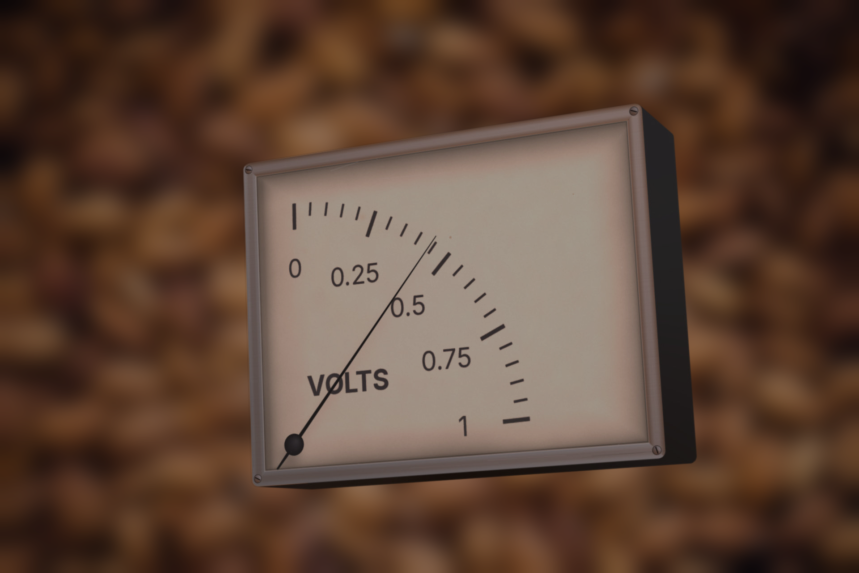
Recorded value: 0.45; V
